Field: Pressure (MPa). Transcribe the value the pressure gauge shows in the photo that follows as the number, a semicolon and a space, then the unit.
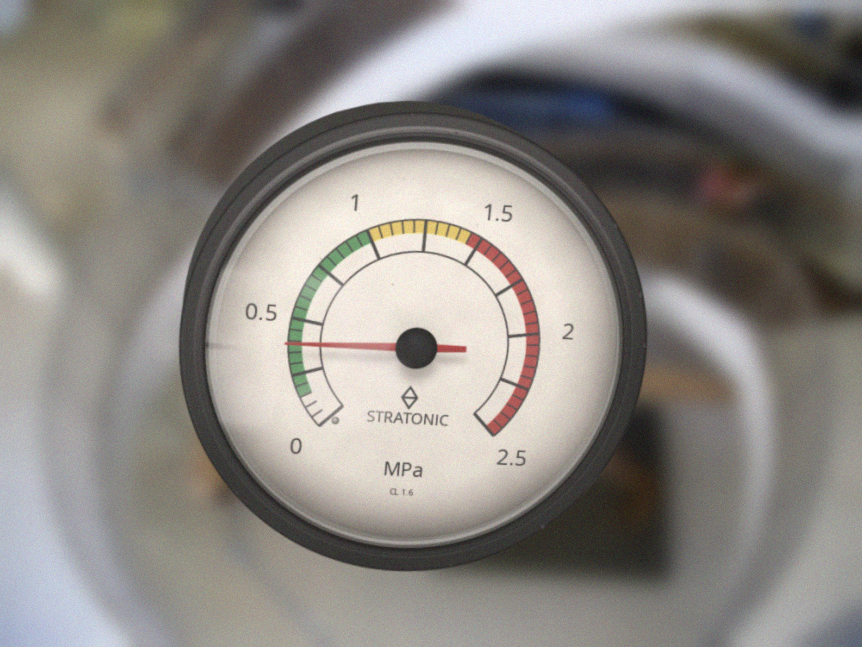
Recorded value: 0.4; MPa
